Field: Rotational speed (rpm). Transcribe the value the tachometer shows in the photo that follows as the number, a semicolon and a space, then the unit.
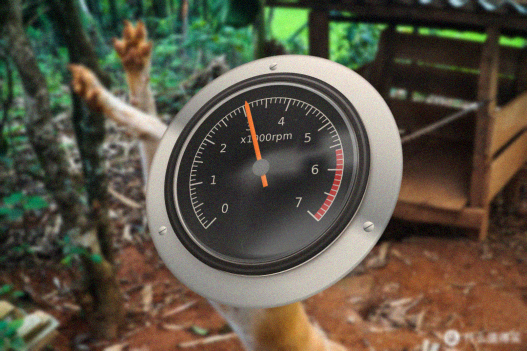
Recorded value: 3100; rpm
